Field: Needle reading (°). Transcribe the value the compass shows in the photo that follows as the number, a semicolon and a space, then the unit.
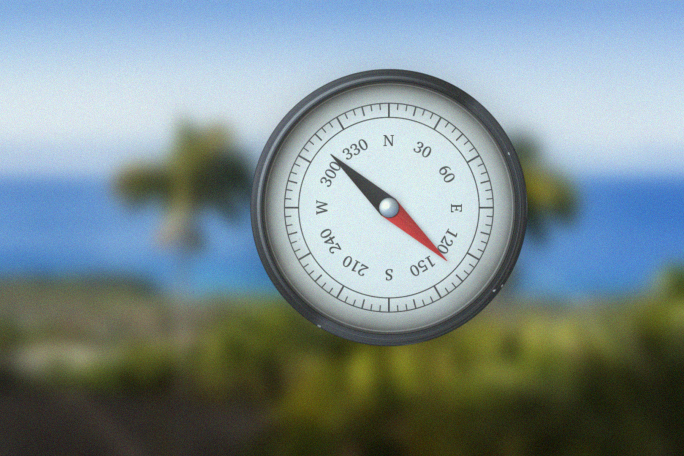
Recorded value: 132.5; °
